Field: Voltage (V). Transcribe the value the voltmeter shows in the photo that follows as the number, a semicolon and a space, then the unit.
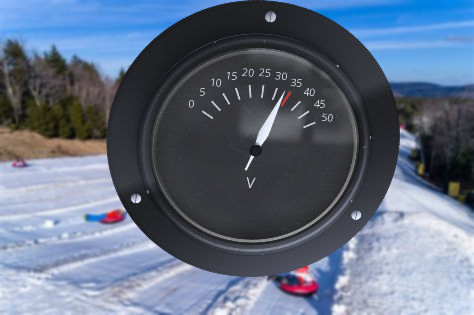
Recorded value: 32.5; V
